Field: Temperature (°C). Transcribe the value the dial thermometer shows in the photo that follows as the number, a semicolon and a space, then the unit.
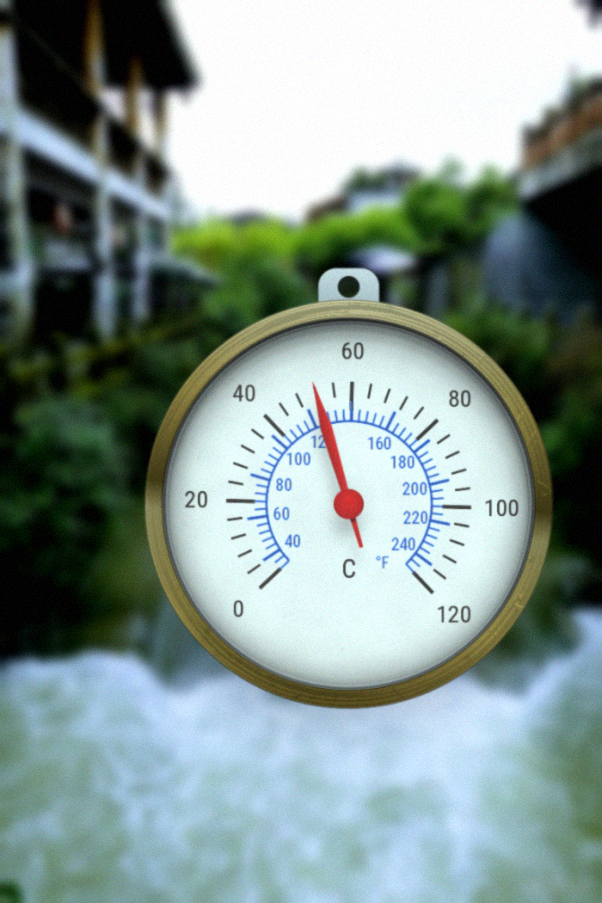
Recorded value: 52; °C
